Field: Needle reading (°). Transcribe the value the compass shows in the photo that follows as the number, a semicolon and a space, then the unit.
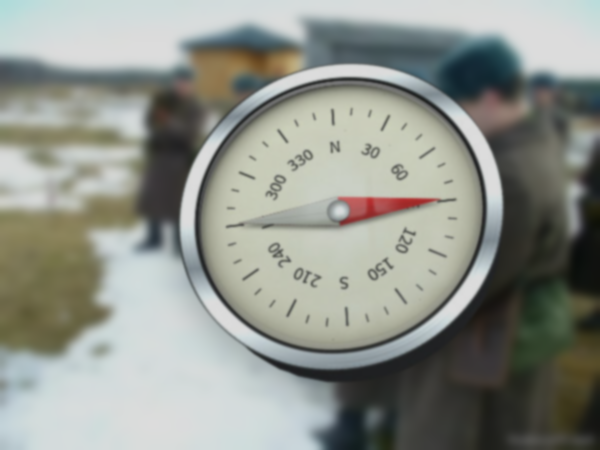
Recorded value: 90; °
